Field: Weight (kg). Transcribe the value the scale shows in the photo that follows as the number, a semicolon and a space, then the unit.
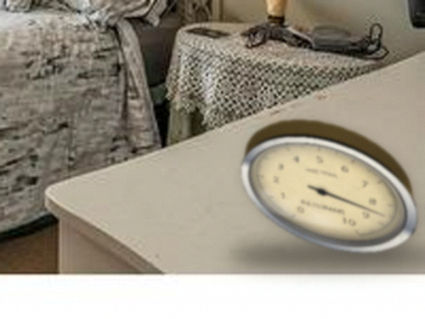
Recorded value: 8.5; kg
